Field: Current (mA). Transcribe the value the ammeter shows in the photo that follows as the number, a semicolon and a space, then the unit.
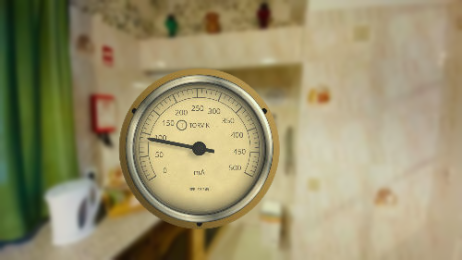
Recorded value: 90; mA
